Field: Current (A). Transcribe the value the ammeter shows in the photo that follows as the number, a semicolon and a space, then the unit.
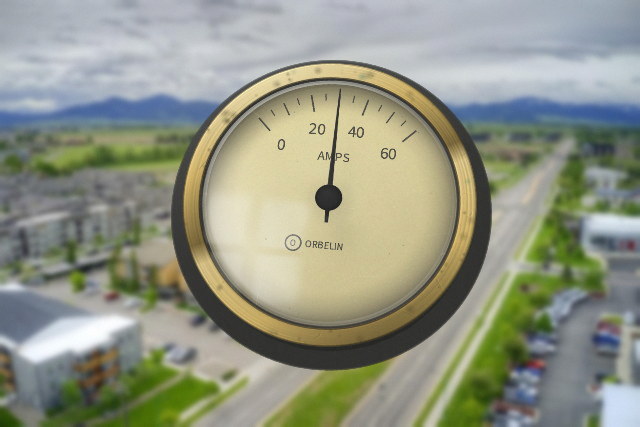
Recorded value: 30; A
